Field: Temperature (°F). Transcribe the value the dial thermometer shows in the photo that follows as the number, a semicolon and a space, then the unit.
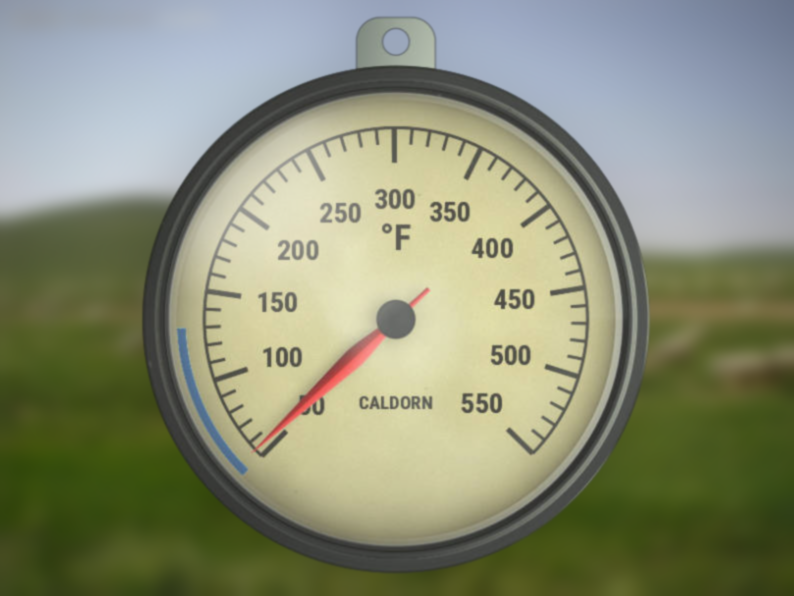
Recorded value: 55; °F
